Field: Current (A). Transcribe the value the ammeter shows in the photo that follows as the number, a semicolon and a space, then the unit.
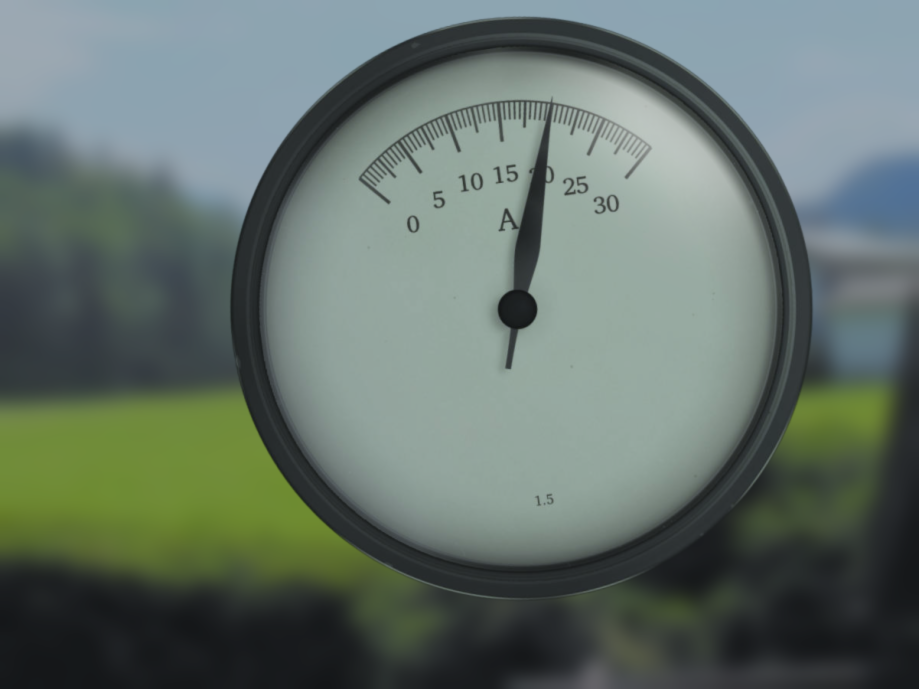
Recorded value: 20; A
